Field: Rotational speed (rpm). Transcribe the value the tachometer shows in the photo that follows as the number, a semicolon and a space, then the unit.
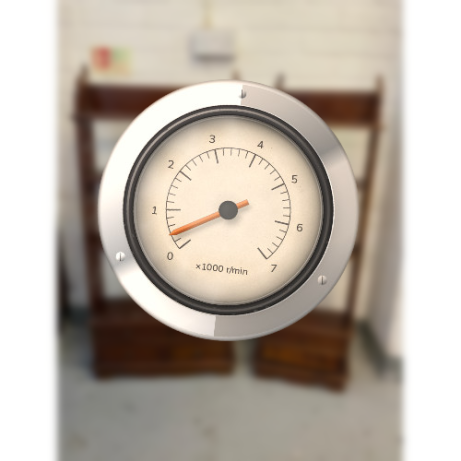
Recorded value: 400; rpm
